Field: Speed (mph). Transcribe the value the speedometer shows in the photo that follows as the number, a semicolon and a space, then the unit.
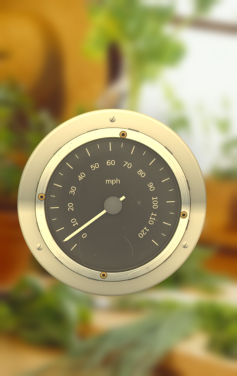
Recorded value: 5; mph
